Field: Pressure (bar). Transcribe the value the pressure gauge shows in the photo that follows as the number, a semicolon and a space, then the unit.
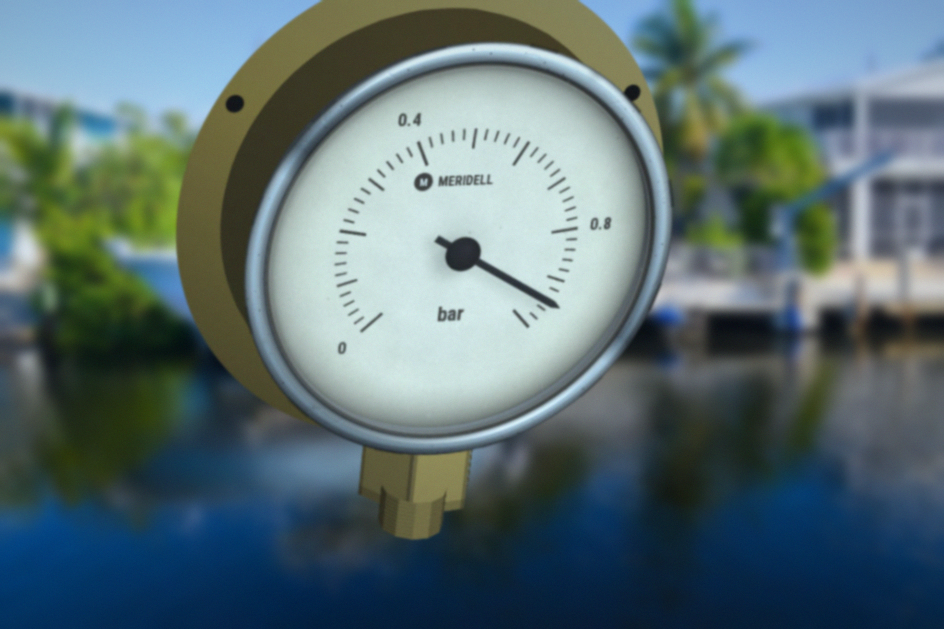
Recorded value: 0.94; bar
